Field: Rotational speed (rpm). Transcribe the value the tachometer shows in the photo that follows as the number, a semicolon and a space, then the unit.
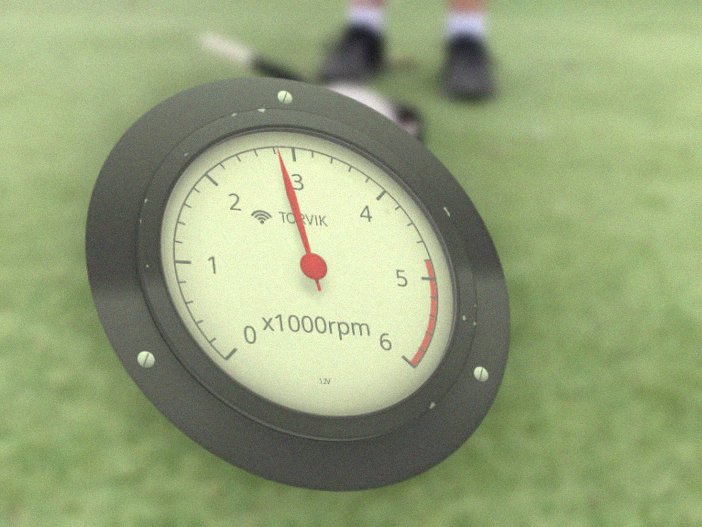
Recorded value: 2800; rpm
